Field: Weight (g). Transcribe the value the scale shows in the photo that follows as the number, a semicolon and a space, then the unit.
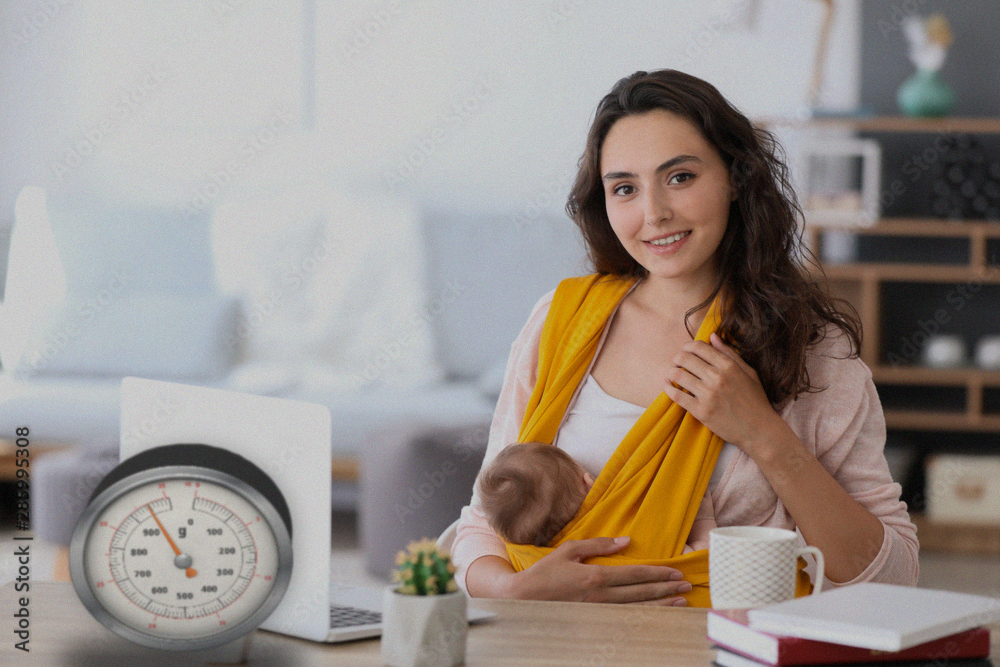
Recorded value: 950; g
